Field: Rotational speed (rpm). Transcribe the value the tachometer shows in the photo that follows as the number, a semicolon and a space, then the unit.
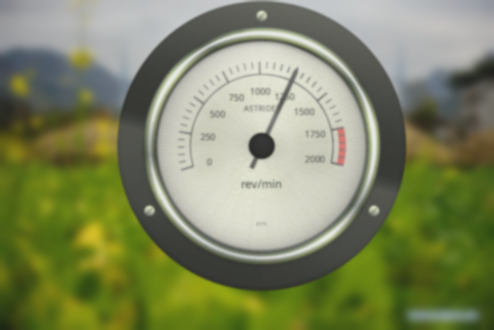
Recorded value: 1250; rpm
